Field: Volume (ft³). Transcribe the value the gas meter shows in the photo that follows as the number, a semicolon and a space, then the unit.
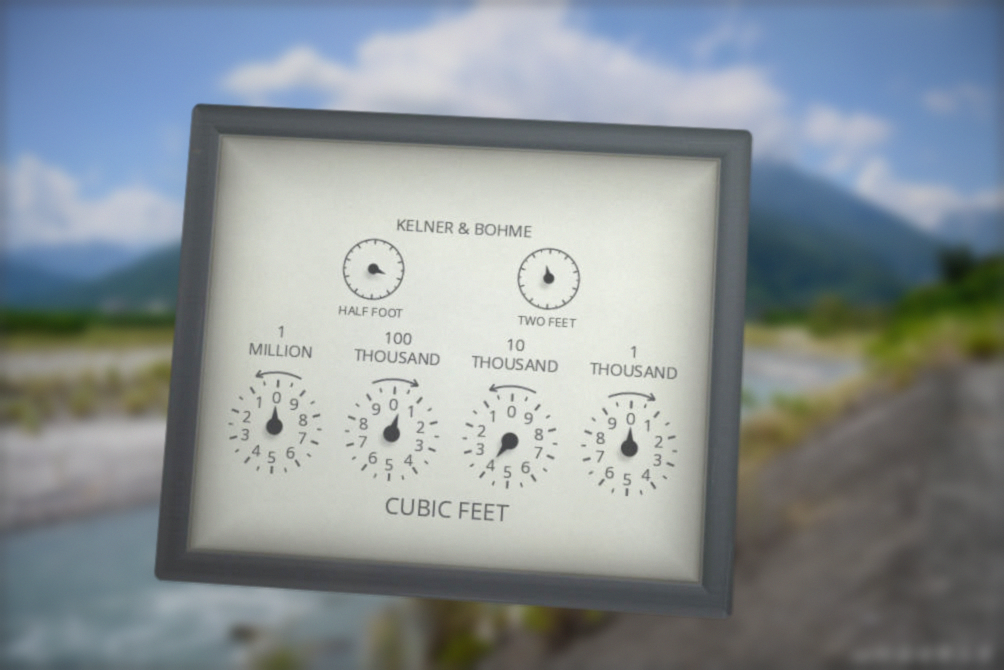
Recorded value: 4000; ft³
